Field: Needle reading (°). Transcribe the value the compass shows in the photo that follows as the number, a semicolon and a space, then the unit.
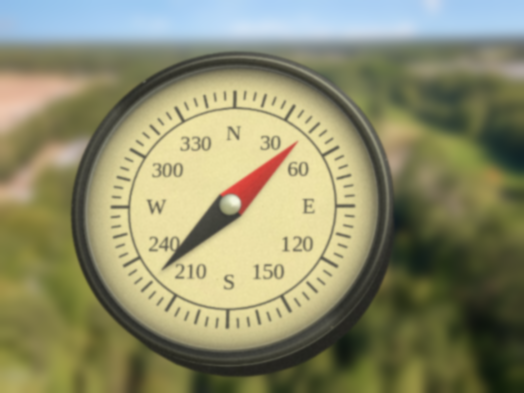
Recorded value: 45; °
